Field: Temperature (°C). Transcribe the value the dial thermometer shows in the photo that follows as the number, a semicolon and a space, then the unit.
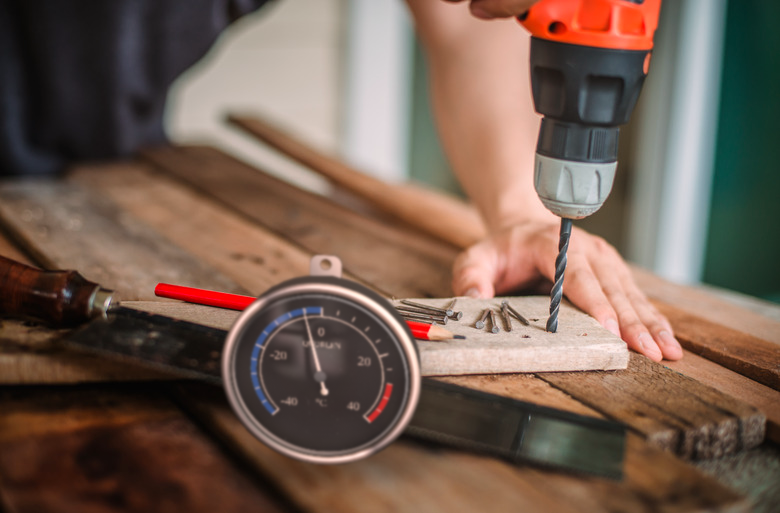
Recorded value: -4; °C
